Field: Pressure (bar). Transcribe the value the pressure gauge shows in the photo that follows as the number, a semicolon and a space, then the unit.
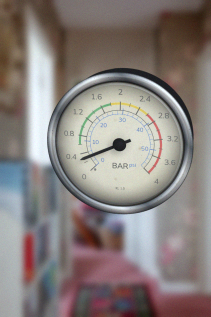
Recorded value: 0.3; bar
